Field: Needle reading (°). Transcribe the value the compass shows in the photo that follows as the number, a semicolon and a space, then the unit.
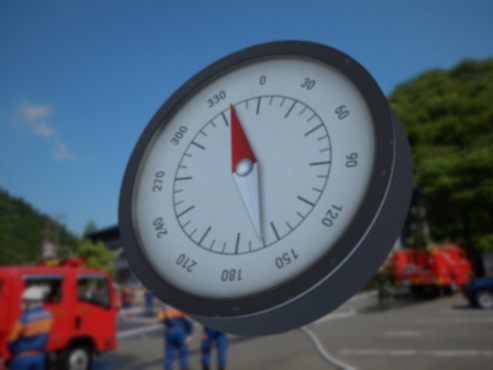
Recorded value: 340; °
